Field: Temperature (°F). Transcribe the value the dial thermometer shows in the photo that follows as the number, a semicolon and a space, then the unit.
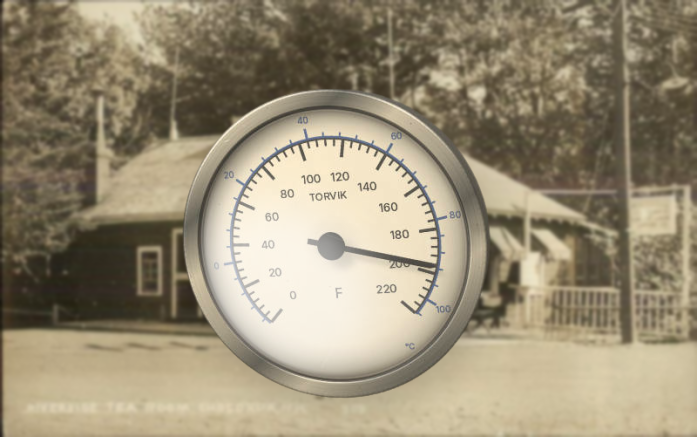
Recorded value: 196; °F
